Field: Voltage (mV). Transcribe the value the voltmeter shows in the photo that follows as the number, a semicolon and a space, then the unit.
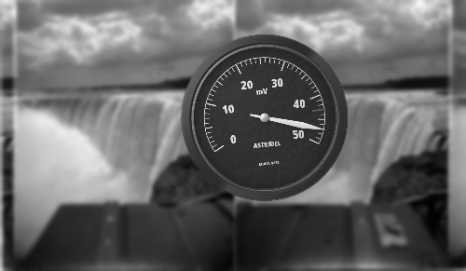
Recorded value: 47; mV
